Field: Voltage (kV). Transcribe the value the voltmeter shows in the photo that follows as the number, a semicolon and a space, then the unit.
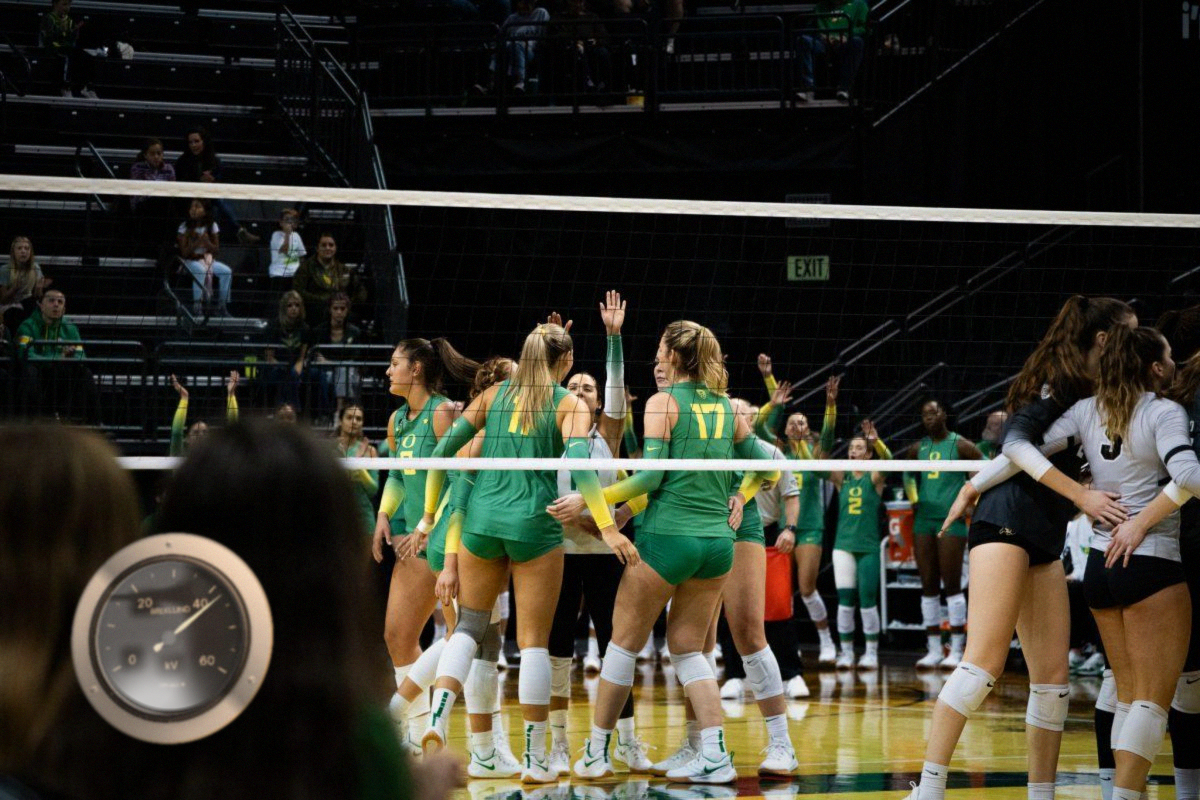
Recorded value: 42.5; kV
